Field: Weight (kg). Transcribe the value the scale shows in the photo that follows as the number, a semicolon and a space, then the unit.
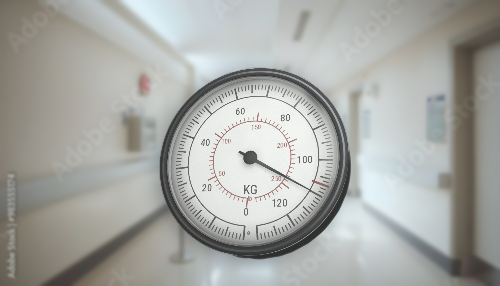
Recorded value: 110; kg
